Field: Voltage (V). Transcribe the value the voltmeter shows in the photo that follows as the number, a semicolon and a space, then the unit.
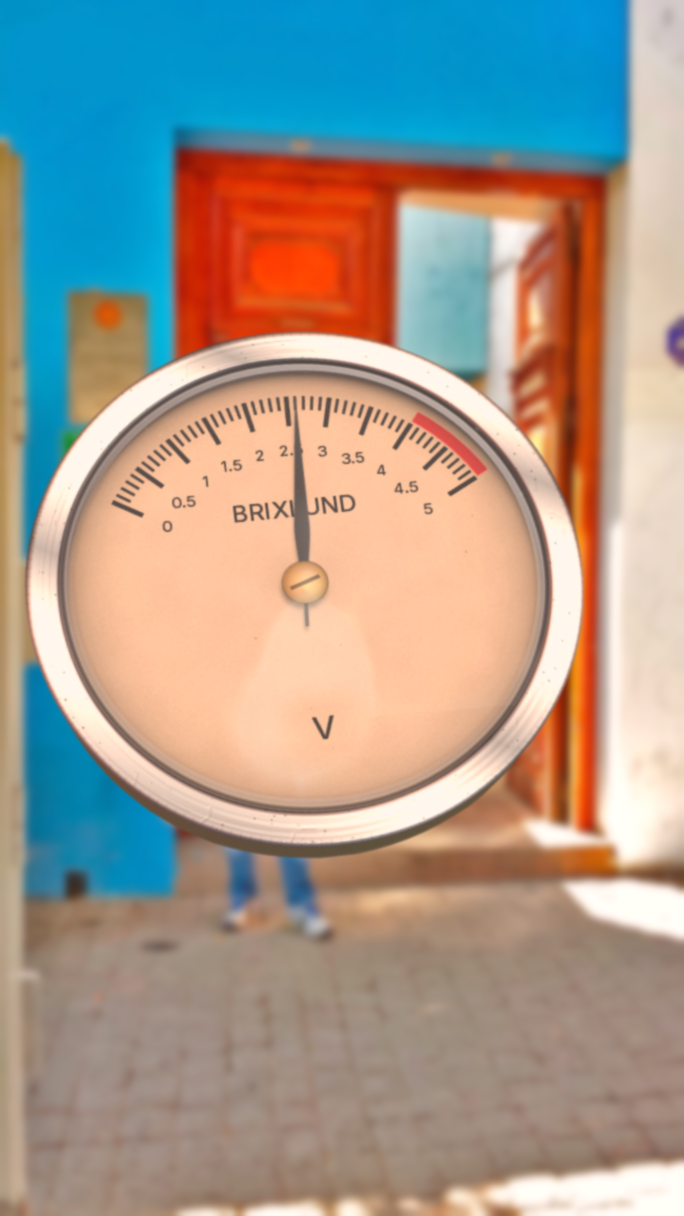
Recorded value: 2.6; V
